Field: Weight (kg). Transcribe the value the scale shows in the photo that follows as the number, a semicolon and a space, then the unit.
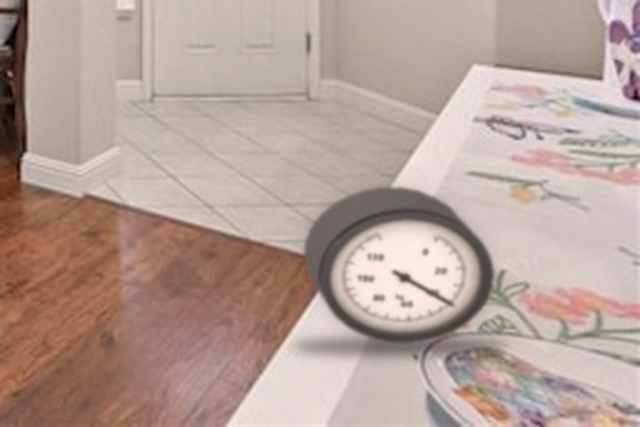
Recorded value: 40; kg
